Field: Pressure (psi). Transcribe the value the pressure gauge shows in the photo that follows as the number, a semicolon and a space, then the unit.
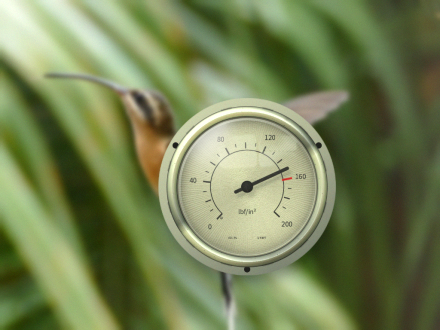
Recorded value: 150; psi
